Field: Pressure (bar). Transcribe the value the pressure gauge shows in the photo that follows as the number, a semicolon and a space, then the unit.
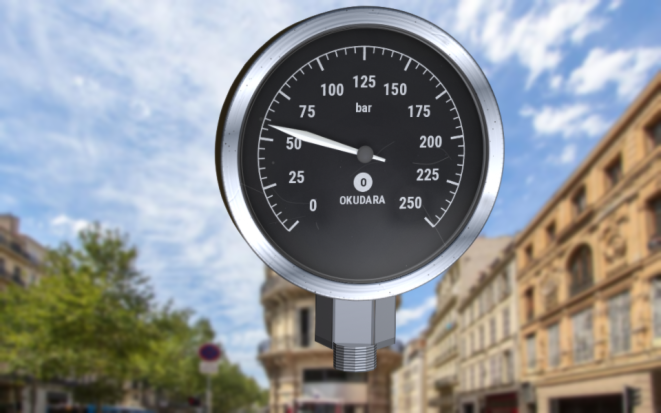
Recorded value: 57.5; bar
